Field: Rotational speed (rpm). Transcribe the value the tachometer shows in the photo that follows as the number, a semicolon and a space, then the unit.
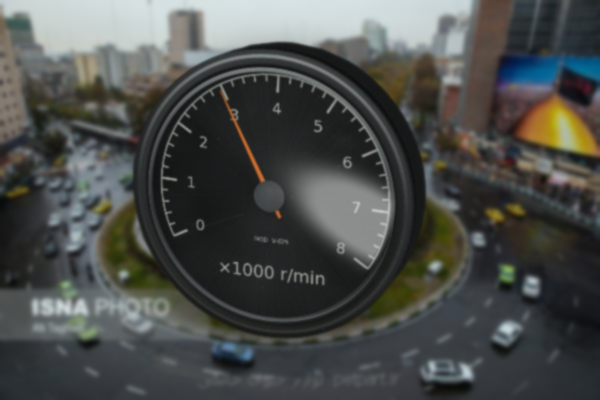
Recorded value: 3000; rpm
